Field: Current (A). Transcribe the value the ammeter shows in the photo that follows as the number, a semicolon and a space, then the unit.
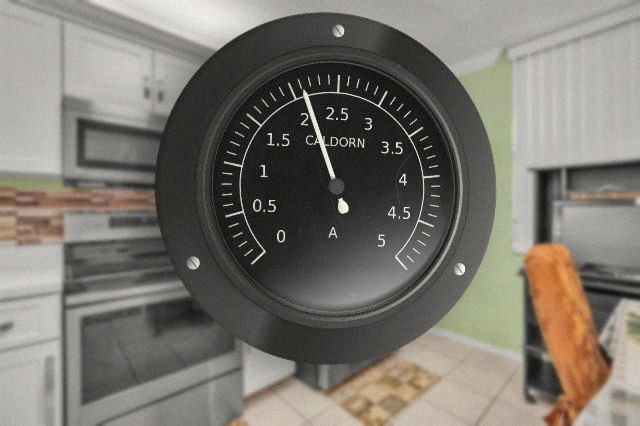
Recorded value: 2.1; A
